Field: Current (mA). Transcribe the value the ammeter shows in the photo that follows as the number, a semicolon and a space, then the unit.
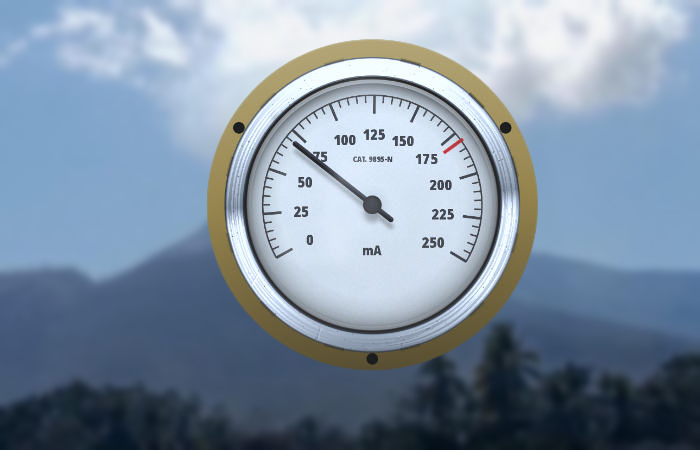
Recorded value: 70; mA
